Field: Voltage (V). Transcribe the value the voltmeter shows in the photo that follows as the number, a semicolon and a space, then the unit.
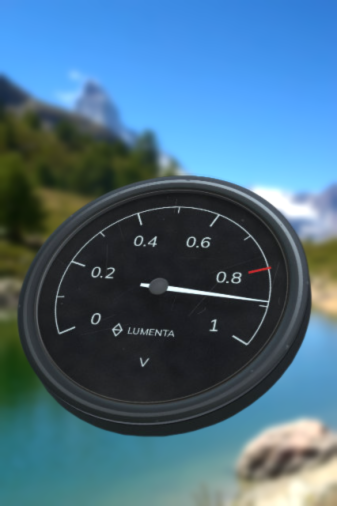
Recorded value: 0.9; V
